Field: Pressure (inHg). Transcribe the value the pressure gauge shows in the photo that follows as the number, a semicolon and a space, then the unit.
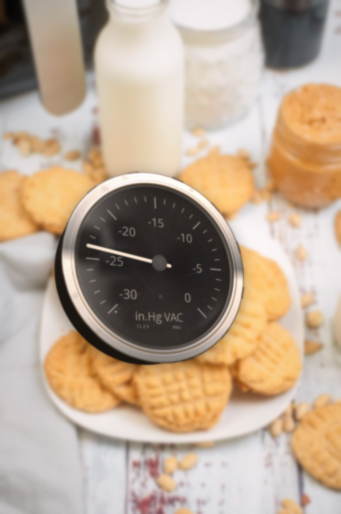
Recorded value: -24; inHg
